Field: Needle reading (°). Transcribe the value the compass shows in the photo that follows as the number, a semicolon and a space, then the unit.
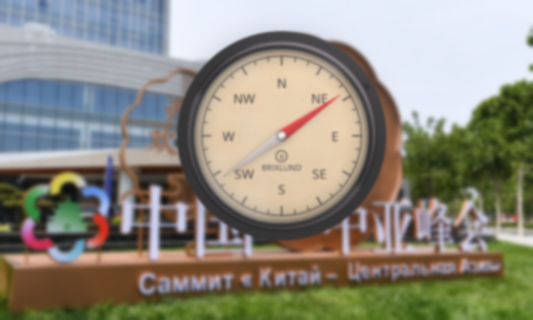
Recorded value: 55; °
